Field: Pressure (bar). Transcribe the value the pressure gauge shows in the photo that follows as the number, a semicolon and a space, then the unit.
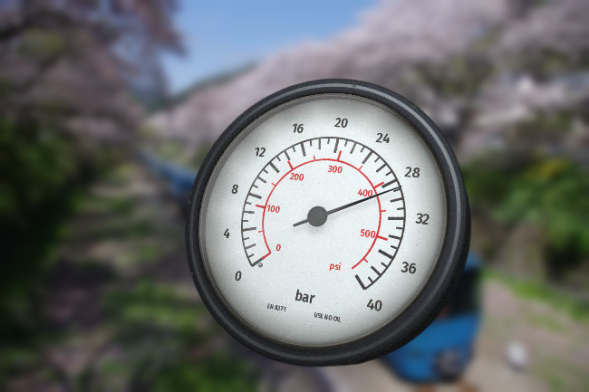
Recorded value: 29; bar
